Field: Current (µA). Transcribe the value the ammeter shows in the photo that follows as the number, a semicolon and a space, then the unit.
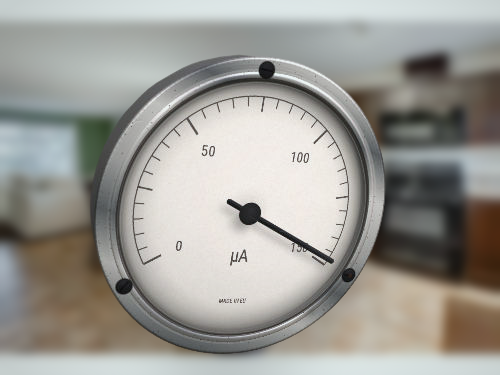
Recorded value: 147.5; µA
